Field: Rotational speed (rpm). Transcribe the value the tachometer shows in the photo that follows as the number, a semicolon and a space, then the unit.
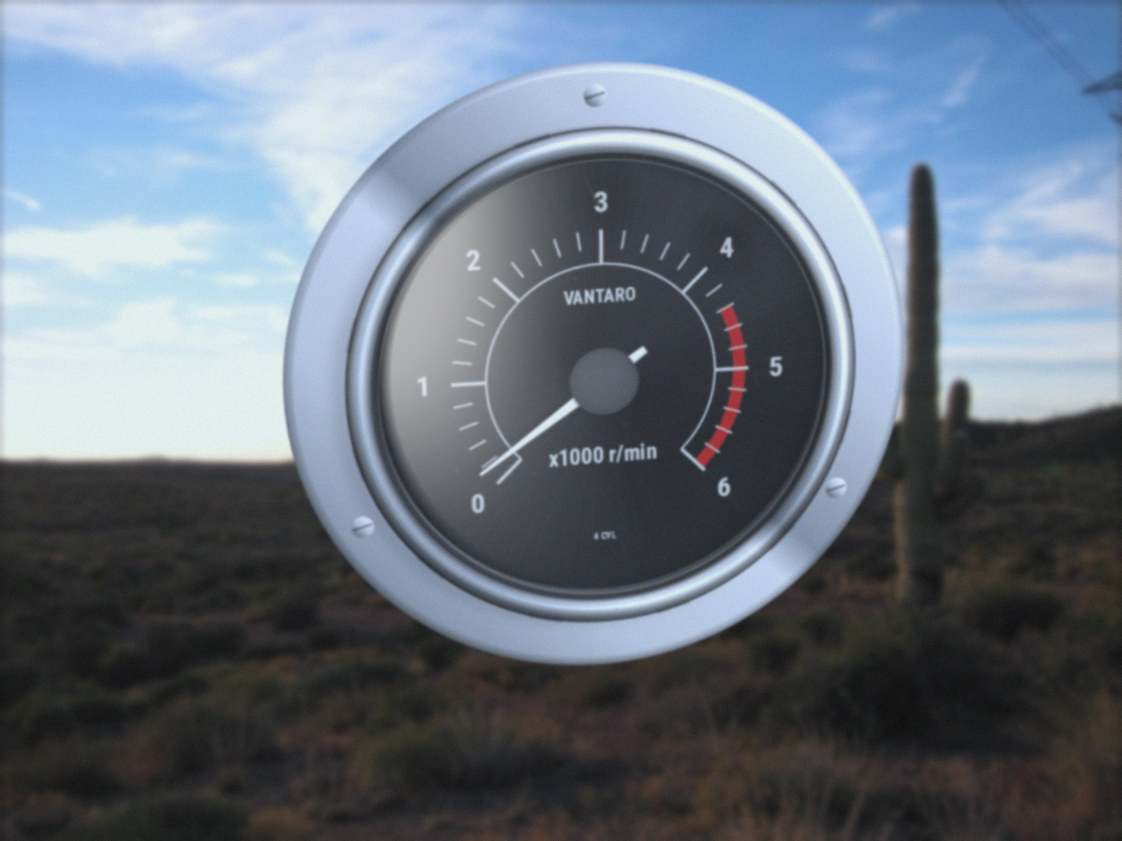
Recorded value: 200; rpm
